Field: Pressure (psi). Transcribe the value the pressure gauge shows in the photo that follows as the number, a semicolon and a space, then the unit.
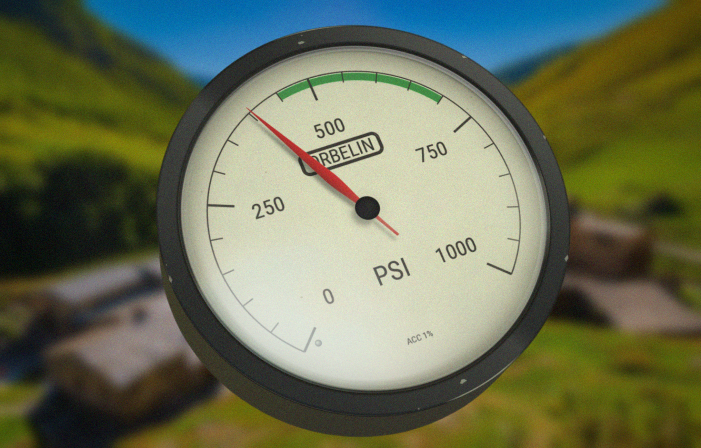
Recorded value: 400; psi
